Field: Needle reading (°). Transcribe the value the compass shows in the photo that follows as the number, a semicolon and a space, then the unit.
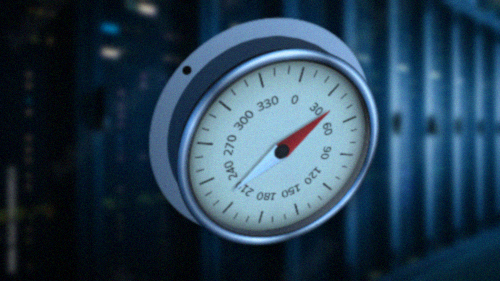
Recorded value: 40; °
